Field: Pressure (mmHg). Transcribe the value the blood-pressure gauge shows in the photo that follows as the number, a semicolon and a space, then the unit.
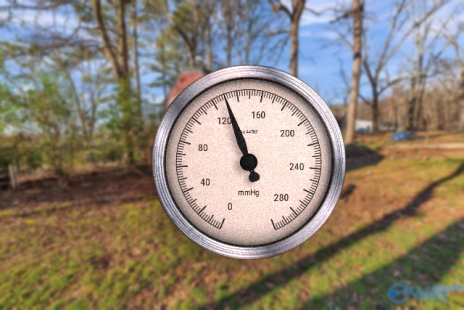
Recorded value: 130; mmHg
